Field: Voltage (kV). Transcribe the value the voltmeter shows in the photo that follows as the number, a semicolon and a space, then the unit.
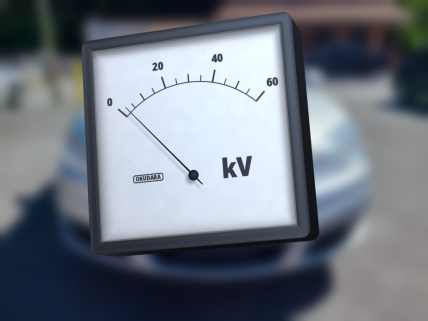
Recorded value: 2.5; kV
